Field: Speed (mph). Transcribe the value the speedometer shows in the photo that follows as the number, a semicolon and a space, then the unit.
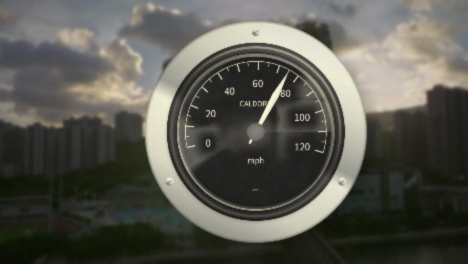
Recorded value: 75; mph
